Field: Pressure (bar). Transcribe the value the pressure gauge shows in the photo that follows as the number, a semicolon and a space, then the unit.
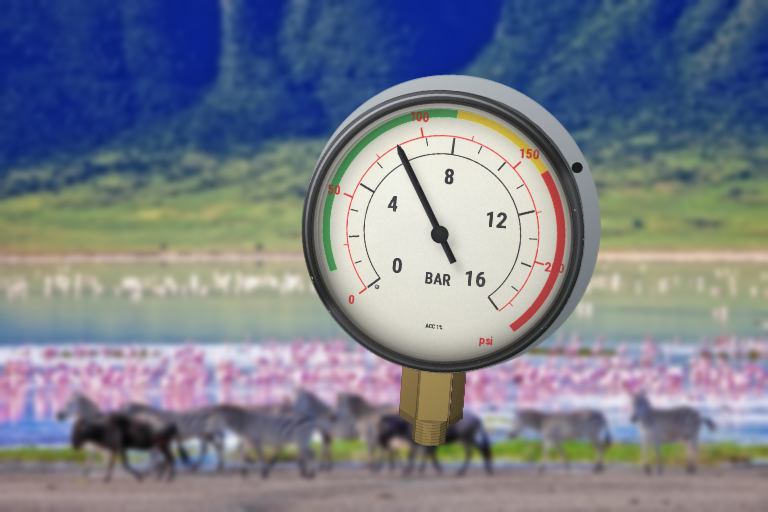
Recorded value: 6; bar
